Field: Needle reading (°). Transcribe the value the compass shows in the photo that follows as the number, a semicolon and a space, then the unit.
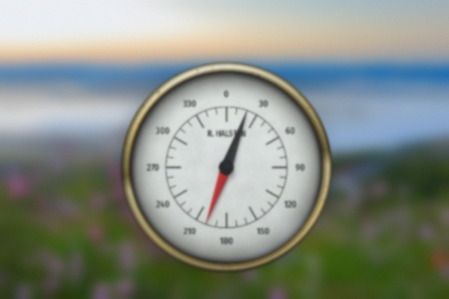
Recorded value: 200; °
